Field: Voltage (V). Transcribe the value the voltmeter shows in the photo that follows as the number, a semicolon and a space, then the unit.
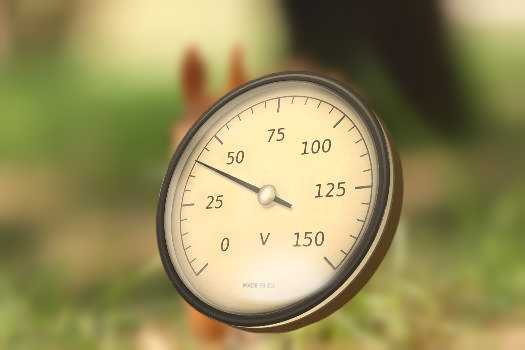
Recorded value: 40; V
